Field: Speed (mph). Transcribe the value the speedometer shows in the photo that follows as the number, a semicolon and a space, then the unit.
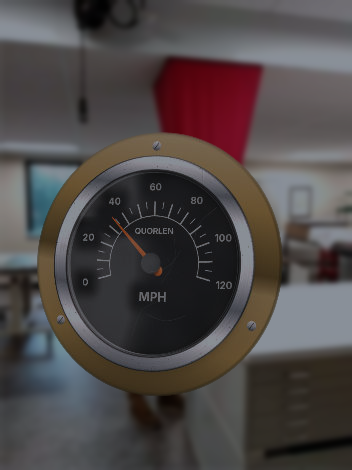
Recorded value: 35; mph
